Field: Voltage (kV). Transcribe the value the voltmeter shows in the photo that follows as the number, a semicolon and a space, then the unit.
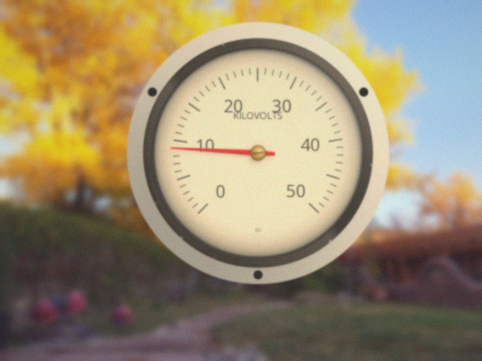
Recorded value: 9; kV
